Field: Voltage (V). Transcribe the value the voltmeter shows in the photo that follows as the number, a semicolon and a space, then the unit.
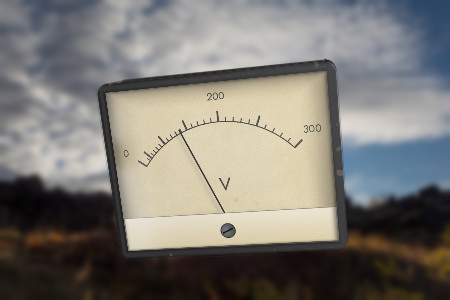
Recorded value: 140; V
